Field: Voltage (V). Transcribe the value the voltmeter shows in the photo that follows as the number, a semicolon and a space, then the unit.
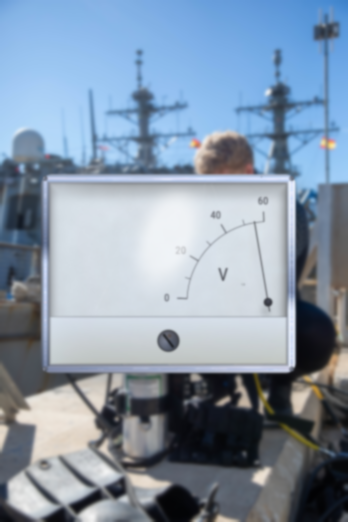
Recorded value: 55; V
